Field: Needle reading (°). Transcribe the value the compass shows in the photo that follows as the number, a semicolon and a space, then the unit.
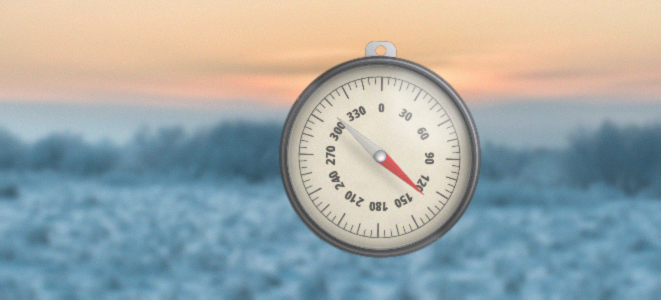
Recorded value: 130; °
